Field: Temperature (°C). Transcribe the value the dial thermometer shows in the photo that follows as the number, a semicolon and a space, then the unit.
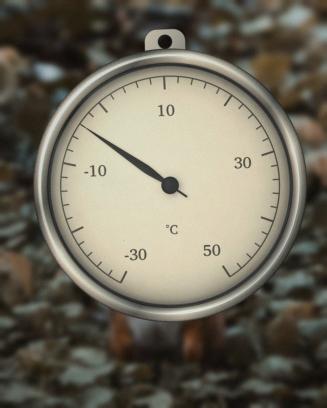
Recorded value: -4; °C
